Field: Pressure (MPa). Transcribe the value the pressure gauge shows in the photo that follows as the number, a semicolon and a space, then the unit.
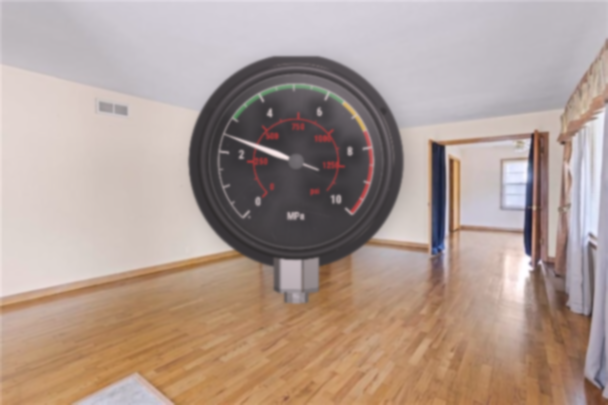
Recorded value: 2.5; MPa
